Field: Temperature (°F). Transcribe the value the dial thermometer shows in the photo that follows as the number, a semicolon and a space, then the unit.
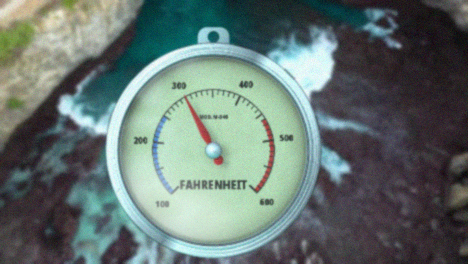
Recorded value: 300; °F
